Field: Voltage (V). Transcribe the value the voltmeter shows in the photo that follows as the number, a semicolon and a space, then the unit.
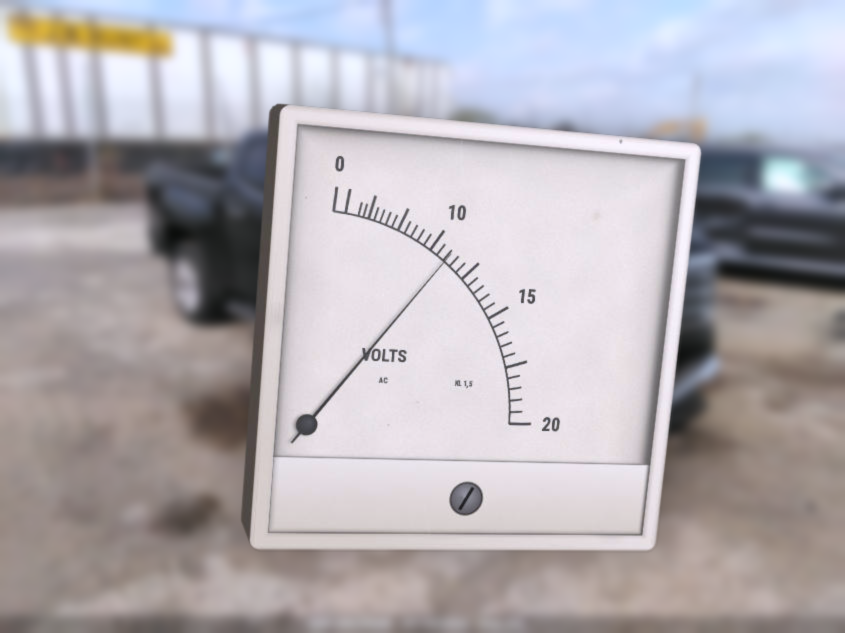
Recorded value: 11; V
